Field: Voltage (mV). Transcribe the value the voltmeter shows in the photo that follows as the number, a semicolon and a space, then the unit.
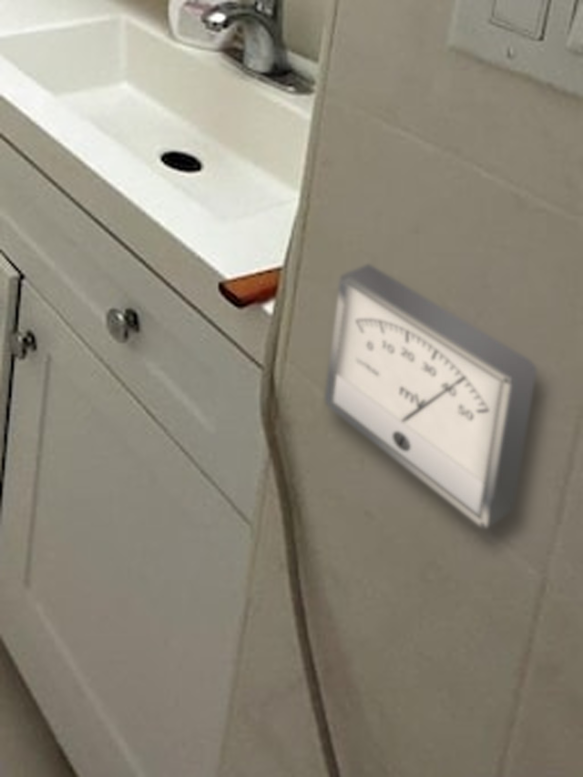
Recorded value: 40; mV
